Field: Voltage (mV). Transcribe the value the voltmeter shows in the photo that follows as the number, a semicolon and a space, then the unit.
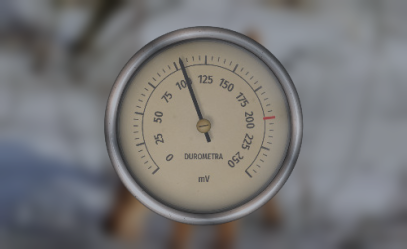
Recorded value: 105; mV
